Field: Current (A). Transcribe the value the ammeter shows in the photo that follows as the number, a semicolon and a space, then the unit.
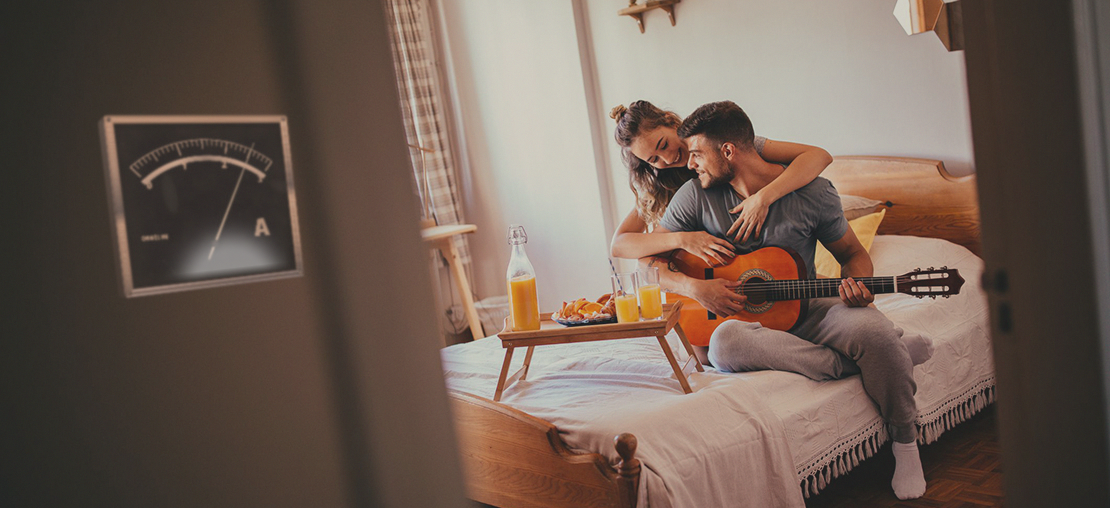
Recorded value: 2.5; A
